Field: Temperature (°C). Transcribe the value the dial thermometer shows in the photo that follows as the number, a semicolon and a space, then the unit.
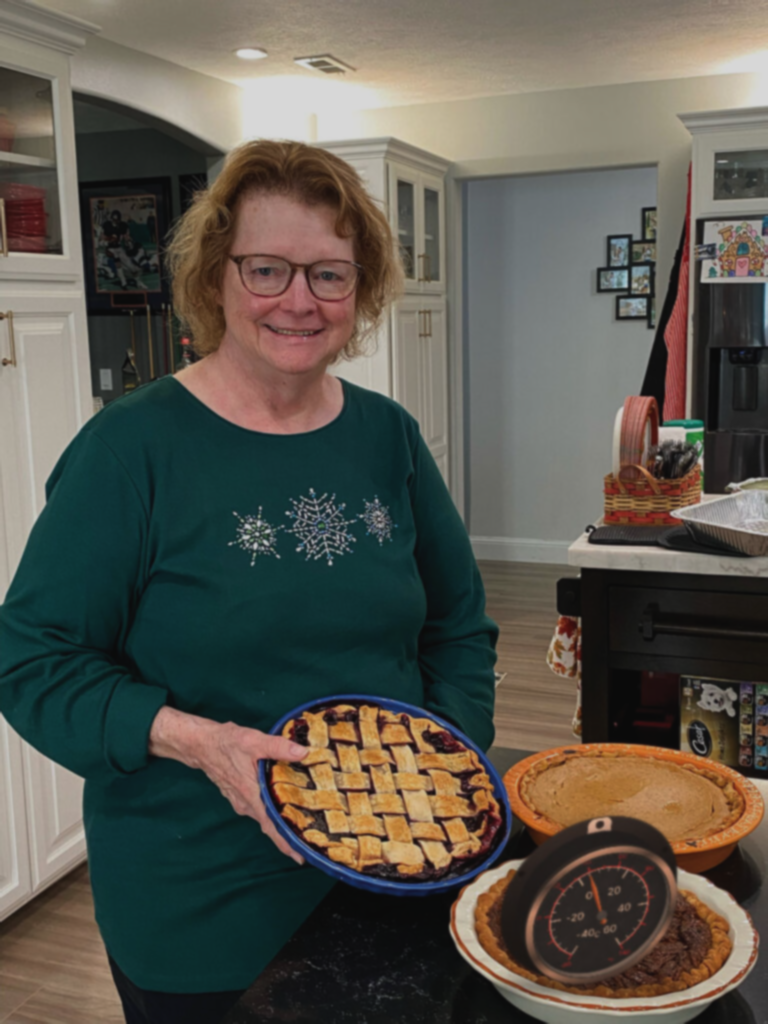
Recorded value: 4; °C
